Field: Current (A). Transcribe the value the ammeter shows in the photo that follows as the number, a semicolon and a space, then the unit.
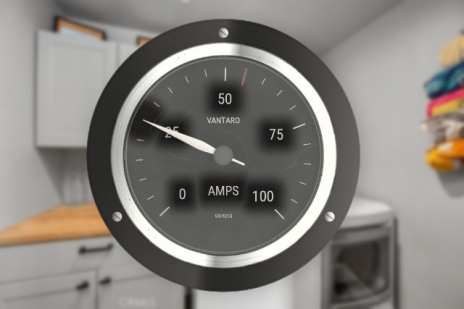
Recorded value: 25; A
